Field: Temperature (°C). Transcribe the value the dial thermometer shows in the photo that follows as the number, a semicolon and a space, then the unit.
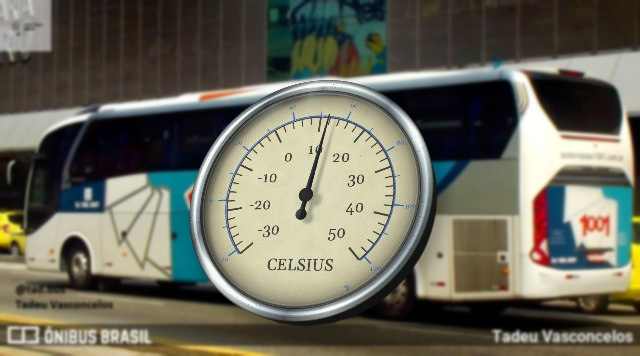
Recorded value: 12; °C
